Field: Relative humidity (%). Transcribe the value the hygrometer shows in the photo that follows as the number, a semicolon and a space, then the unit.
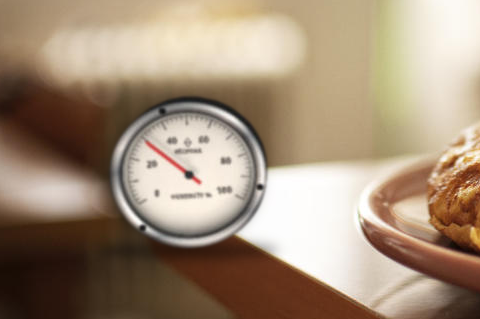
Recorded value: 30; %
